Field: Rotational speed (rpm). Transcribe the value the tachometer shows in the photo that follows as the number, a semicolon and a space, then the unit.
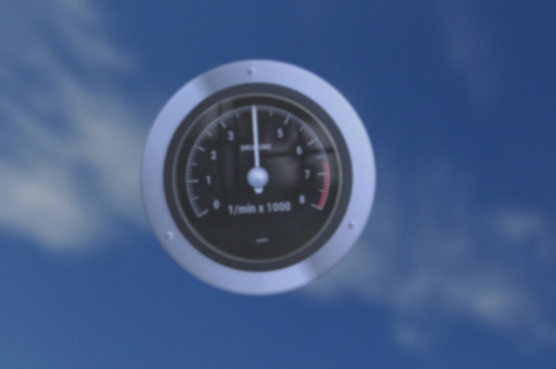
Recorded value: 4000; rpm
